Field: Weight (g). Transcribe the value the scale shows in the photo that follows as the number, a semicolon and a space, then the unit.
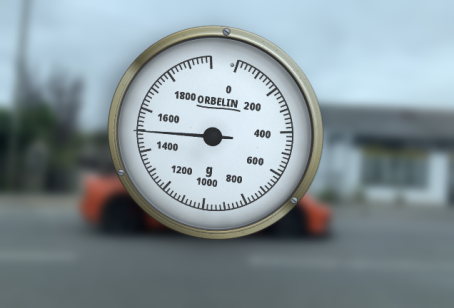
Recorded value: 1500; g
